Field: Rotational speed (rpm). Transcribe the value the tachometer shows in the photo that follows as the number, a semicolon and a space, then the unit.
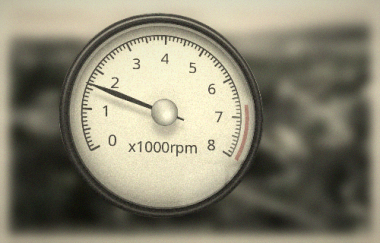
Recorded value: 1600; rpm
